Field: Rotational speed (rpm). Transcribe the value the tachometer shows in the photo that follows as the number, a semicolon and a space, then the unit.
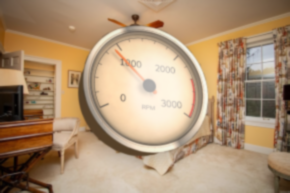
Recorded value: 900; rpm
